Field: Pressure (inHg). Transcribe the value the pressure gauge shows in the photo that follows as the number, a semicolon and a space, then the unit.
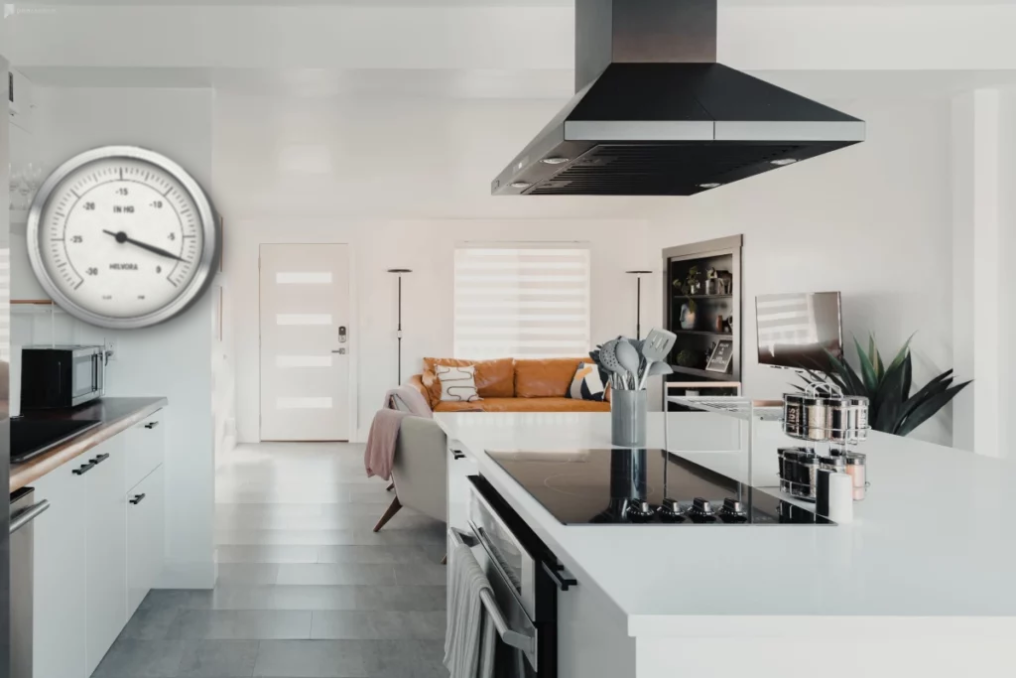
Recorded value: -2.5; inHg
